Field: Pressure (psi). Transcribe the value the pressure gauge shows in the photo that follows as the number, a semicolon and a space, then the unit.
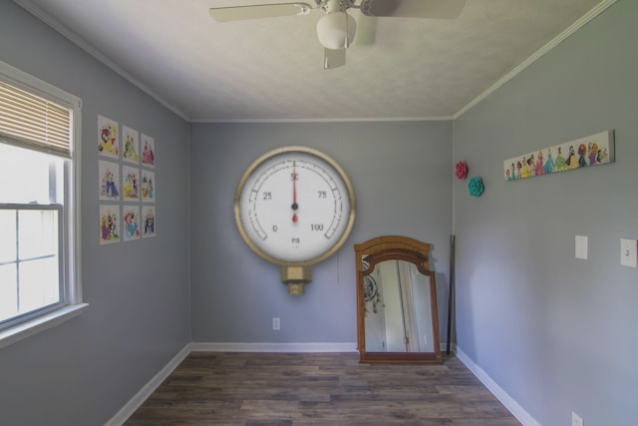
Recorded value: 50; psi
